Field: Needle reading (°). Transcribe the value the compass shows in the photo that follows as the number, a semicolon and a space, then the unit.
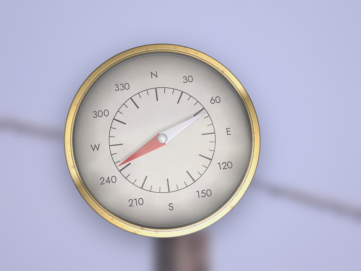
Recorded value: 245; °
